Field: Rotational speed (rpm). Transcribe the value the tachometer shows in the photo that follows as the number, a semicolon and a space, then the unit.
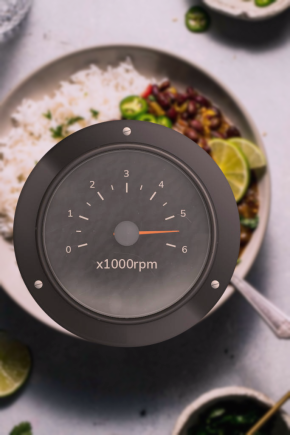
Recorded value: 5500; rpm
